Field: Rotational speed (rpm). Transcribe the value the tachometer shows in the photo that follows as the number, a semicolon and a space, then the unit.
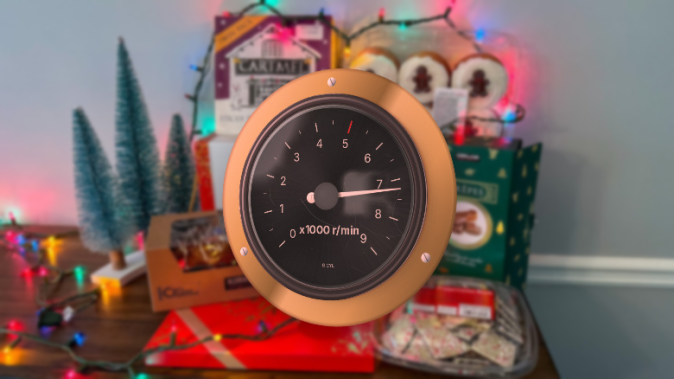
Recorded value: 7250; rpm
